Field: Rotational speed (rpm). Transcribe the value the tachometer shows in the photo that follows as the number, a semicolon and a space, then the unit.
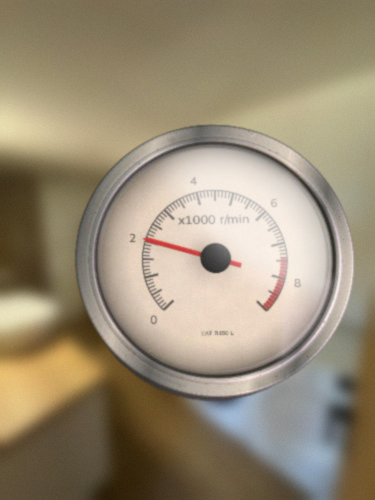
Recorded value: 2000; rpm
